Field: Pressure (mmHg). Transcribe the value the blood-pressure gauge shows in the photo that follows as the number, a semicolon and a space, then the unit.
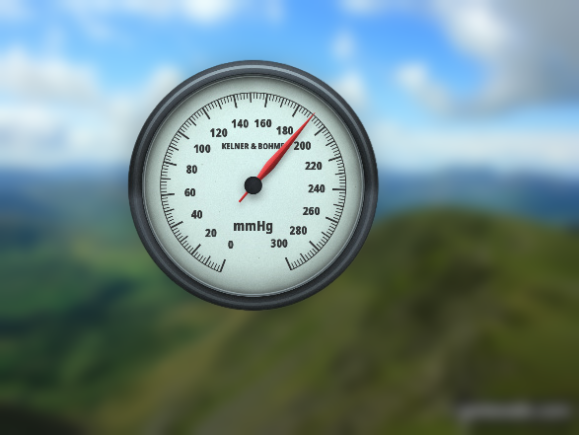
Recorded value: 190; mmHg
